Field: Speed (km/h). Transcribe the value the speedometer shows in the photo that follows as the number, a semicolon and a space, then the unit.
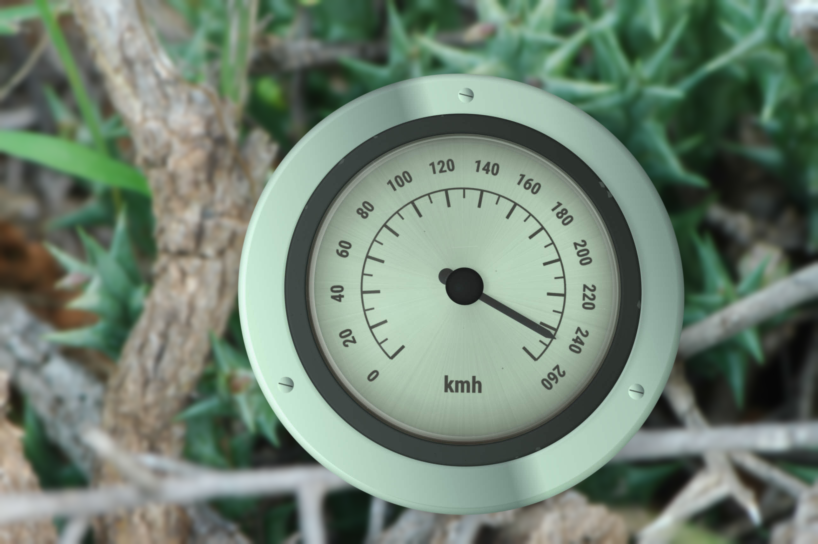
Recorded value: 245; km/h
